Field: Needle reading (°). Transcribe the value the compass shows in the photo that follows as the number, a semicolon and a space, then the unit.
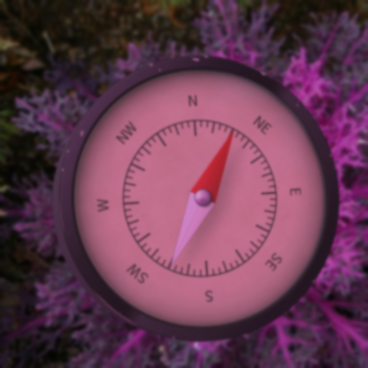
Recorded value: 30; °
